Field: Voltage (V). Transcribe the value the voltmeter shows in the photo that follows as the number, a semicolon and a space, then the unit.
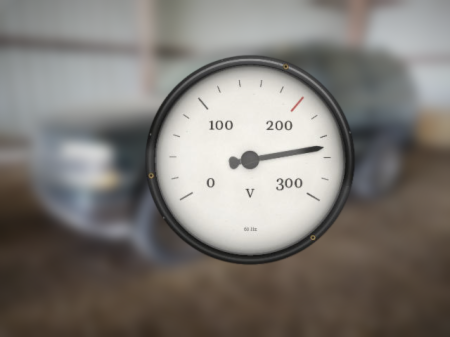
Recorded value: 250; V
